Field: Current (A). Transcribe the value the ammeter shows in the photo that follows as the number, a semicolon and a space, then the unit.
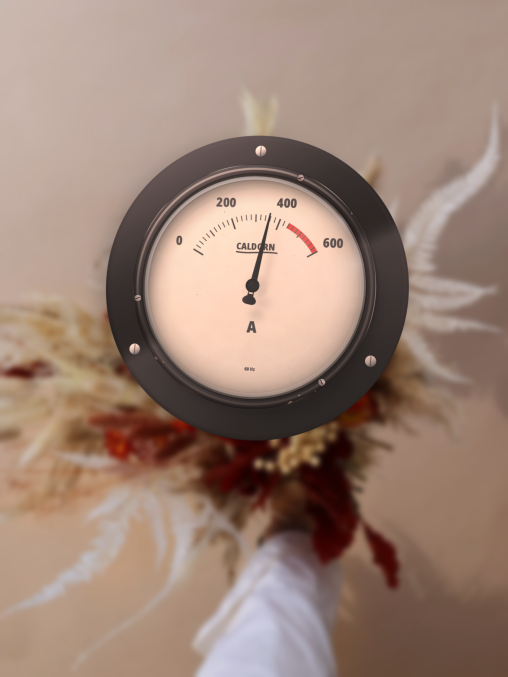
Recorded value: 360; A
